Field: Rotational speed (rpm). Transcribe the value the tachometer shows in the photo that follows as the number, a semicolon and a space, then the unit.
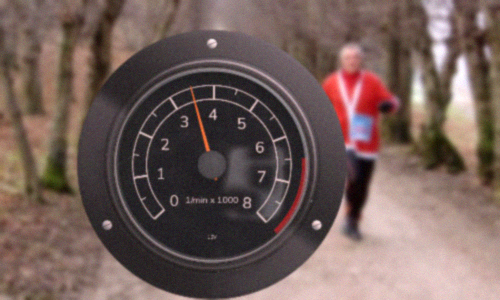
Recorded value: 3500; rpm
